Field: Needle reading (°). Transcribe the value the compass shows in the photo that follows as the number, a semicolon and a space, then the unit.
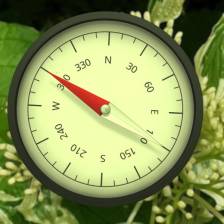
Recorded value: 300; °
